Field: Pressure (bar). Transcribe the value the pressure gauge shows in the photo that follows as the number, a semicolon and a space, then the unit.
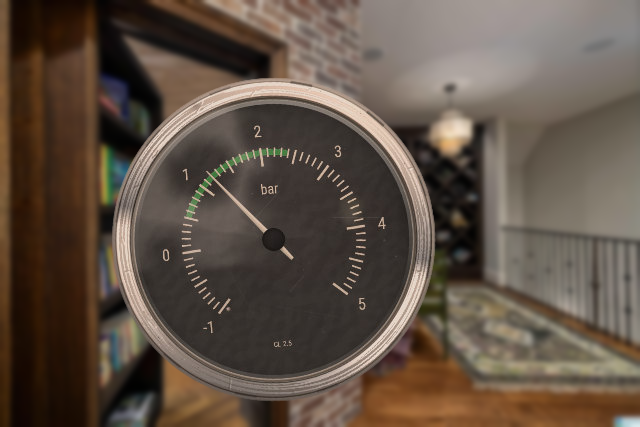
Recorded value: 1.2; bar
